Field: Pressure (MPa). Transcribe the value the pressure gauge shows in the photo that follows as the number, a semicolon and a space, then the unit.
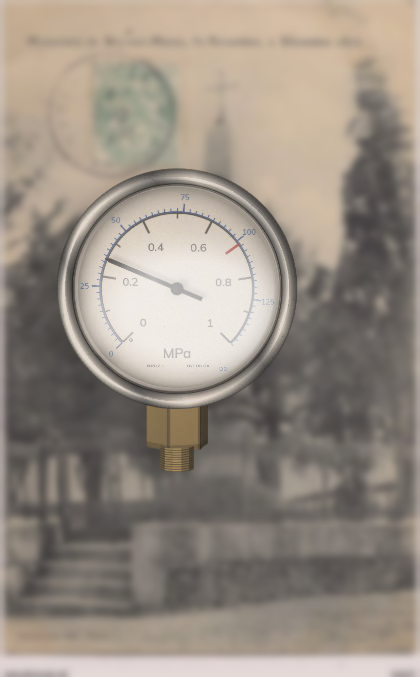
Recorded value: 0.25; MPa
